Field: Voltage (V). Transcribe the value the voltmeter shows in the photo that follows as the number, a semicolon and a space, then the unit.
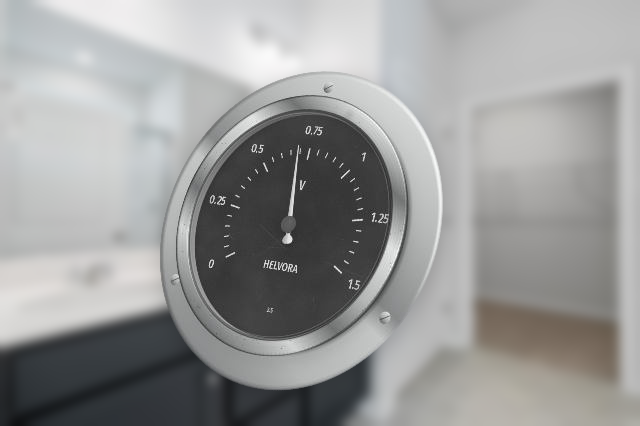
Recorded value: 0.7; V
